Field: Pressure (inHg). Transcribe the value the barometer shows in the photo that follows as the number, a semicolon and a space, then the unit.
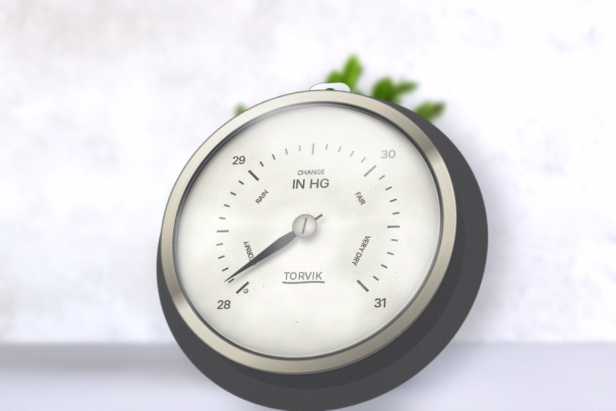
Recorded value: 28.1; inHg
